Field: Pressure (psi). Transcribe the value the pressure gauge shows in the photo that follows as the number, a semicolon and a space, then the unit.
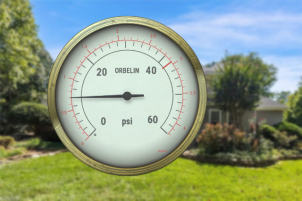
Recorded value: 10; psi
